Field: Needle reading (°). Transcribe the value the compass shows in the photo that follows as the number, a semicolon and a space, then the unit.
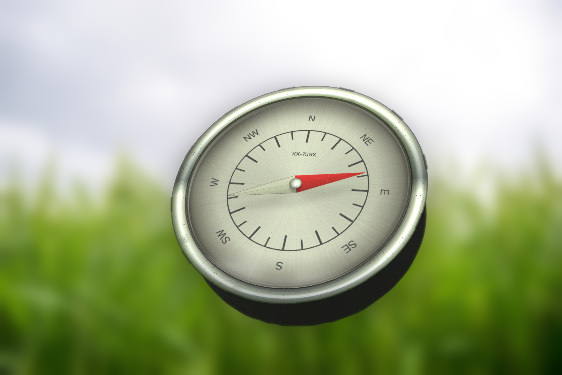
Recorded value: 75; °
